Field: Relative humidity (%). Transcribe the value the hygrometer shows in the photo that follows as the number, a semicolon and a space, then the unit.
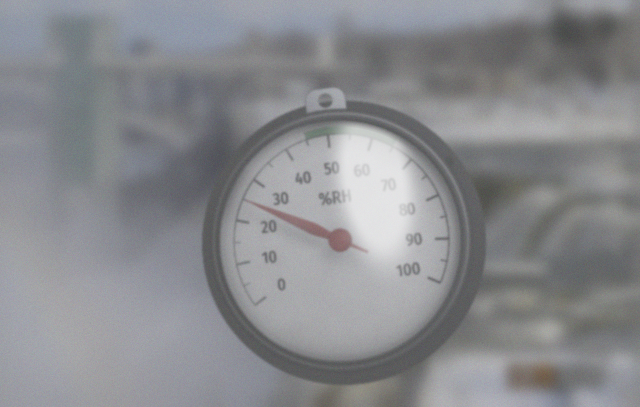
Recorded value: 25; %
